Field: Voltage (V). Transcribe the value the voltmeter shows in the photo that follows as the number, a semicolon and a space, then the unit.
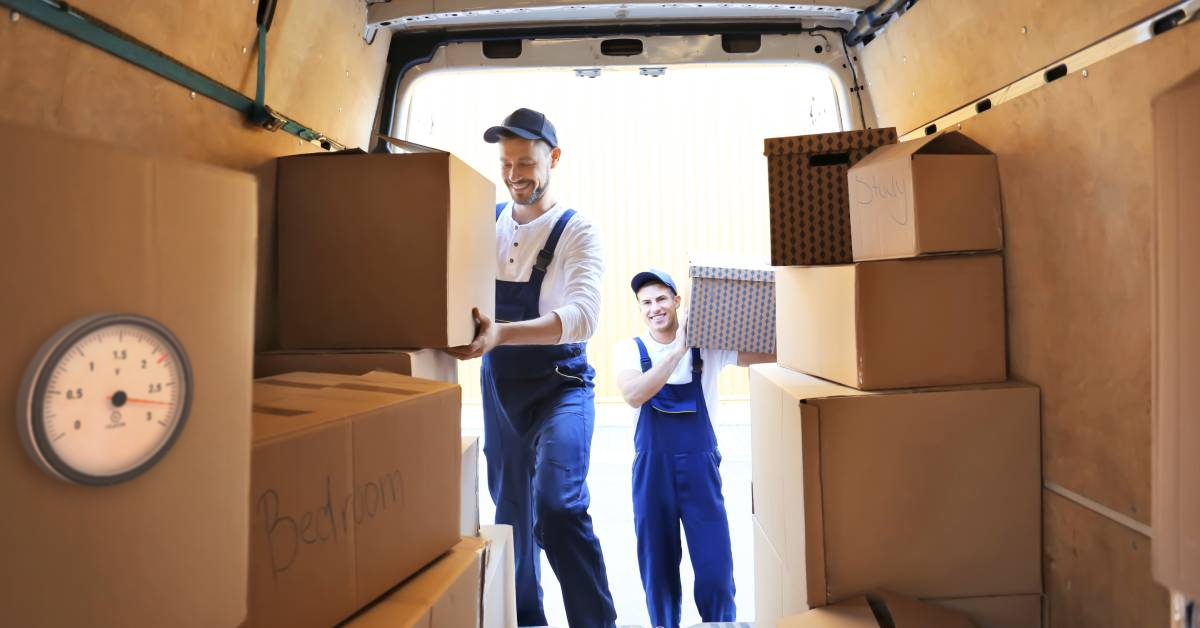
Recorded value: 2.75; V
